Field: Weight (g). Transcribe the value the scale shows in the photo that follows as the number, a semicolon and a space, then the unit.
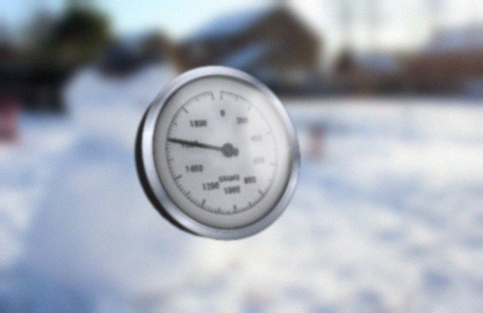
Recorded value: 1600; g
